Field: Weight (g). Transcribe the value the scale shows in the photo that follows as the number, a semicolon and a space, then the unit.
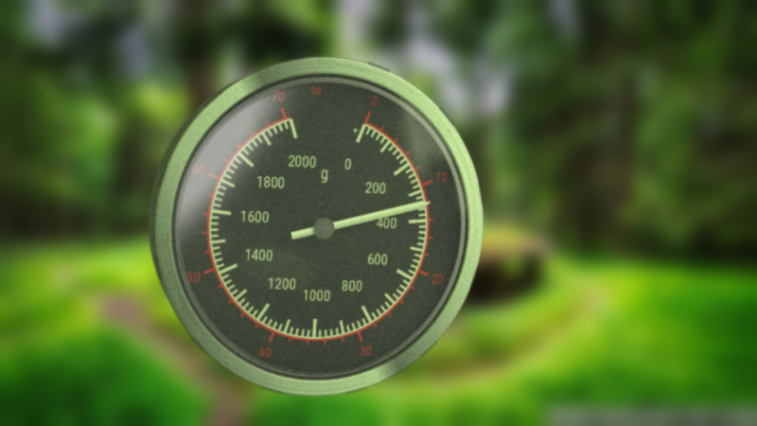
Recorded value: 340; g
